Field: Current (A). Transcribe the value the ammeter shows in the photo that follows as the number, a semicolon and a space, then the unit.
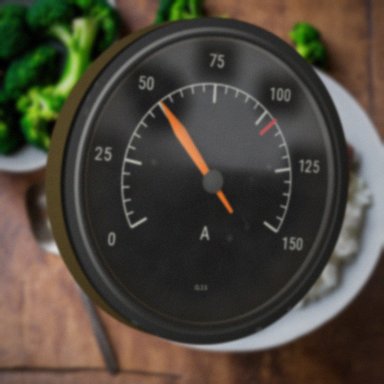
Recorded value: 50; A
